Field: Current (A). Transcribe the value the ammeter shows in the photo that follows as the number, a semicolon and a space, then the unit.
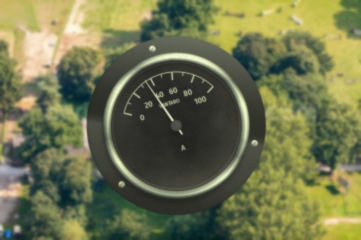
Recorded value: 35; A
